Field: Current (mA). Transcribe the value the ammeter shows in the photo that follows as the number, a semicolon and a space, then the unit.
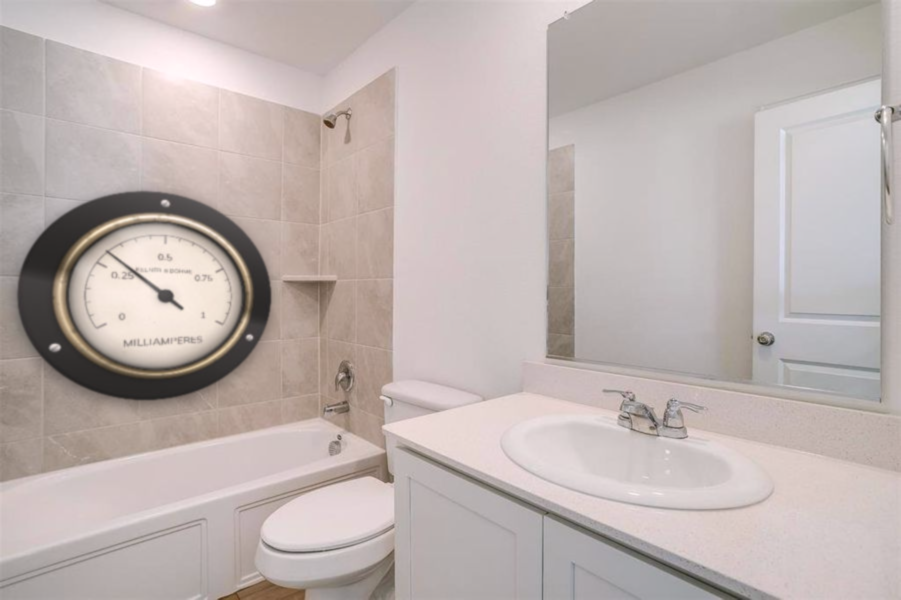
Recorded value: 0.3; mA
